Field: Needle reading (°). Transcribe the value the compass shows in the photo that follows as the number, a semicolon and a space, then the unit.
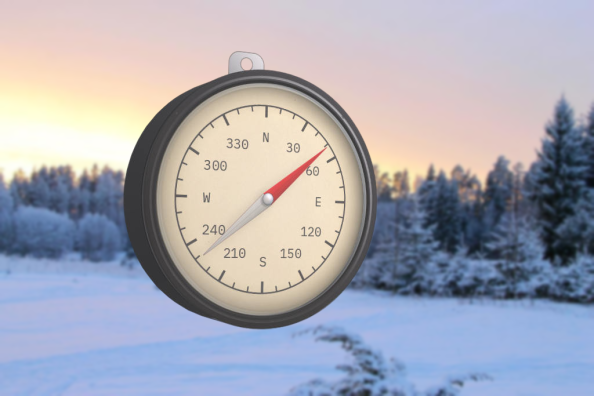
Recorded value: 50; °
